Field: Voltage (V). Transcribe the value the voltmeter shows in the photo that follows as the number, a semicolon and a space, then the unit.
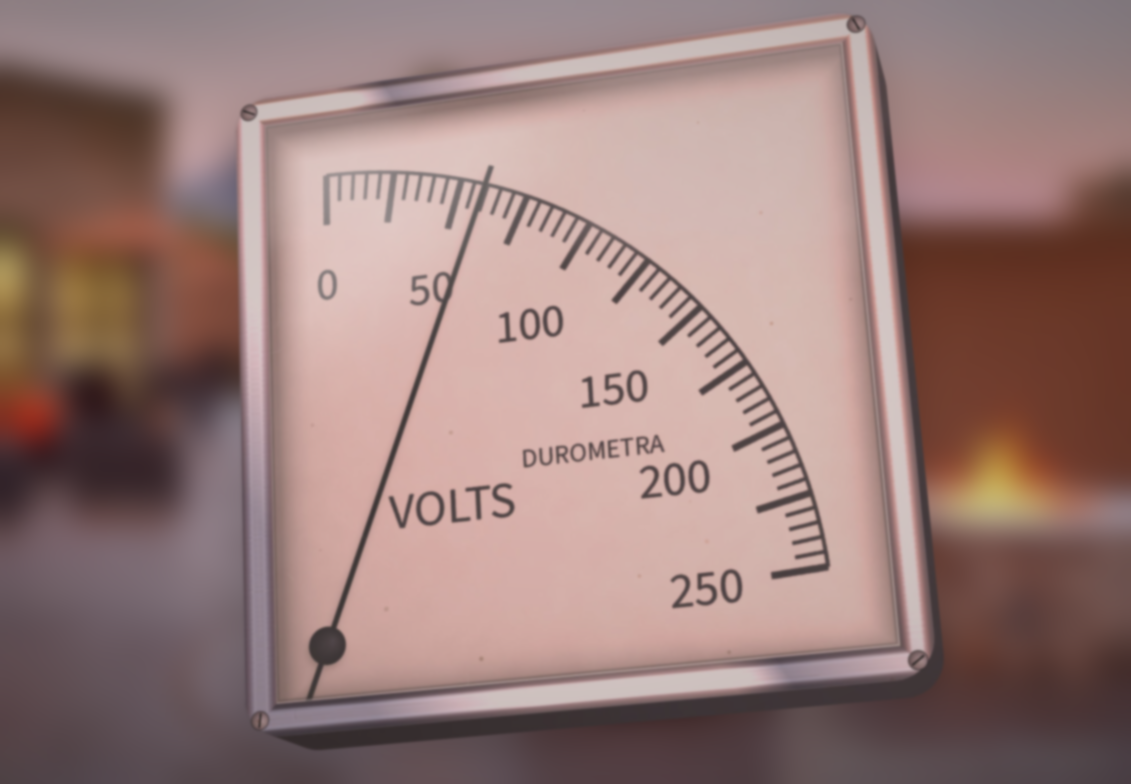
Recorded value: 60; V
